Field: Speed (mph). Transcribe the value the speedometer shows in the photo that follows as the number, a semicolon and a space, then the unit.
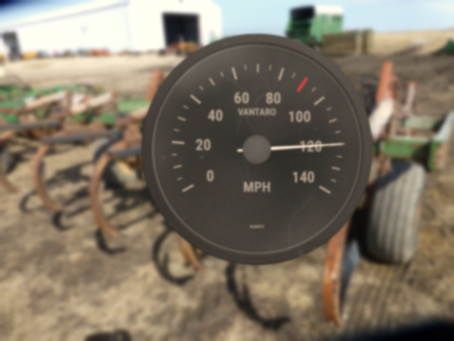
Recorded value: 120; mph
